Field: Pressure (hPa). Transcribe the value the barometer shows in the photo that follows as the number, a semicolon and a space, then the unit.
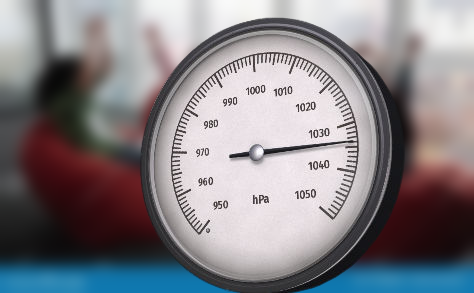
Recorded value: 1034; hPa
